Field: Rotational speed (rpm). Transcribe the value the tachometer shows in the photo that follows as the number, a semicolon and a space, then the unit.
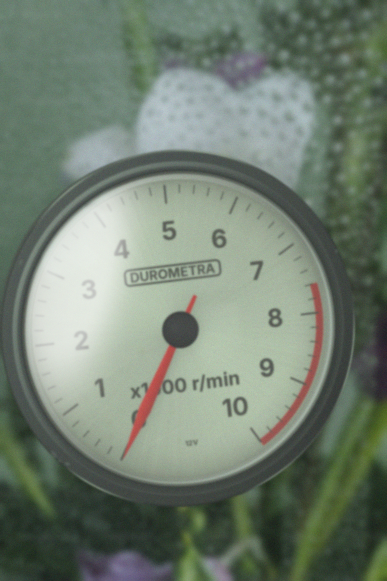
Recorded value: 0; rpm
